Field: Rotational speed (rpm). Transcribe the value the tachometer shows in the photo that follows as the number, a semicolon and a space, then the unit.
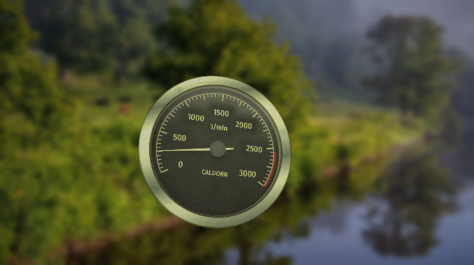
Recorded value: 250; rpm
